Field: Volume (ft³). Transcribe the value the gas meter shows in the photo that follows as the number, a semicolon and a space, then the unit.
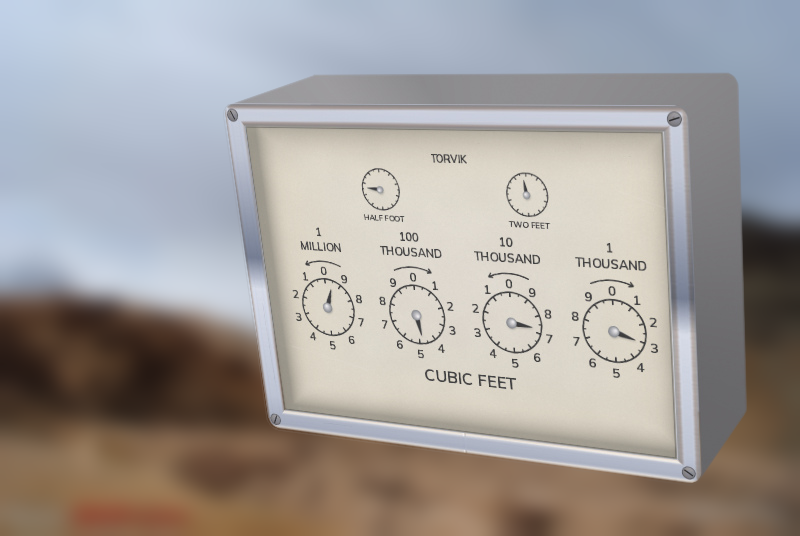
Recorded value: 947300; ft³
